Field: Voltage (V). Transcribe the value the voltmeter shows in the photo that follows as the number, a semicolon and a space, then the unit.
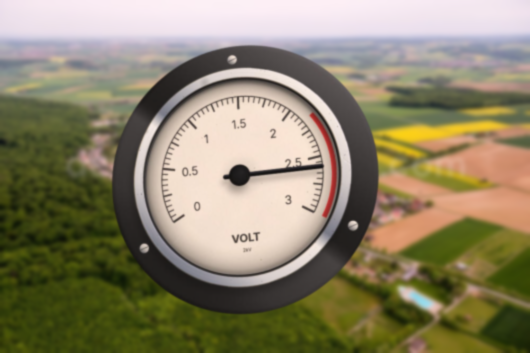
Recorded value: 2.6; V
